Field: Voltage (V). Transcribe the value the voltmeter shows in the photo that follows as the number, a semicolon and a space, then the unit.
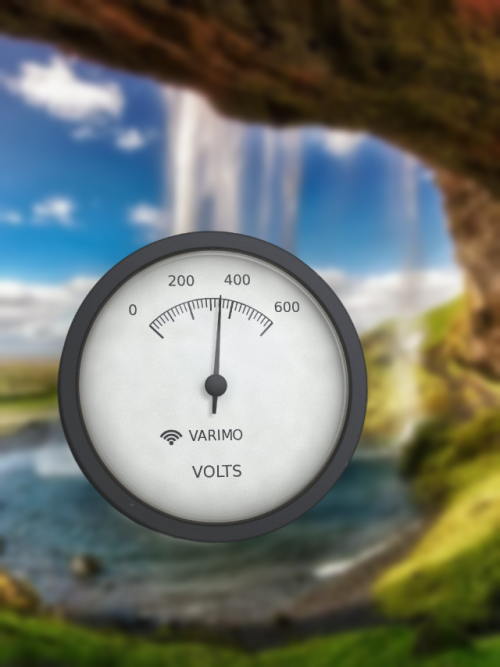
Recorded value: 340; V
